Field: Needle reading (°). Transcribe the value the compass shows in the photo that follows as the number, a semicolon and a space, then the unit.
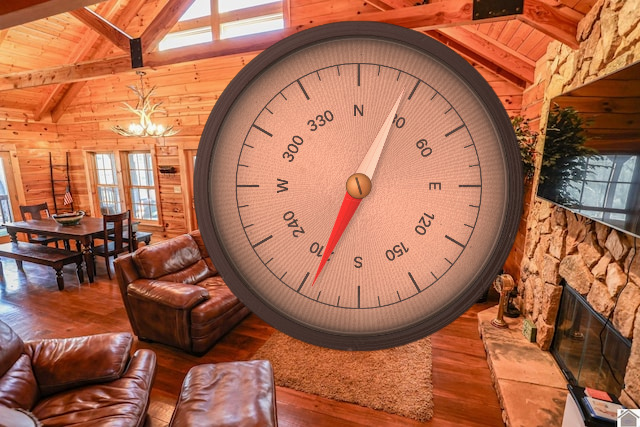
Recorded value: 205; °
